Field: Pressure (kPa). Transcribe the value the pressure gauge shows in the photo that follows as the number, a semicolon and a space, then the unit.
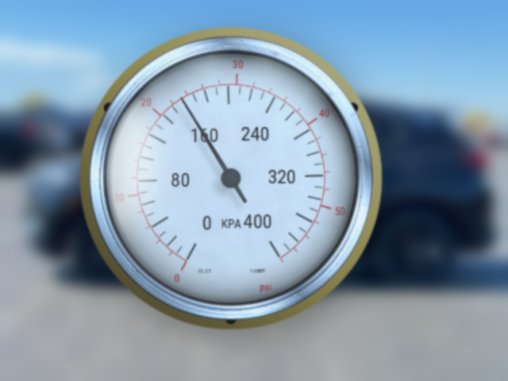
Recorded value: 160; kPa
